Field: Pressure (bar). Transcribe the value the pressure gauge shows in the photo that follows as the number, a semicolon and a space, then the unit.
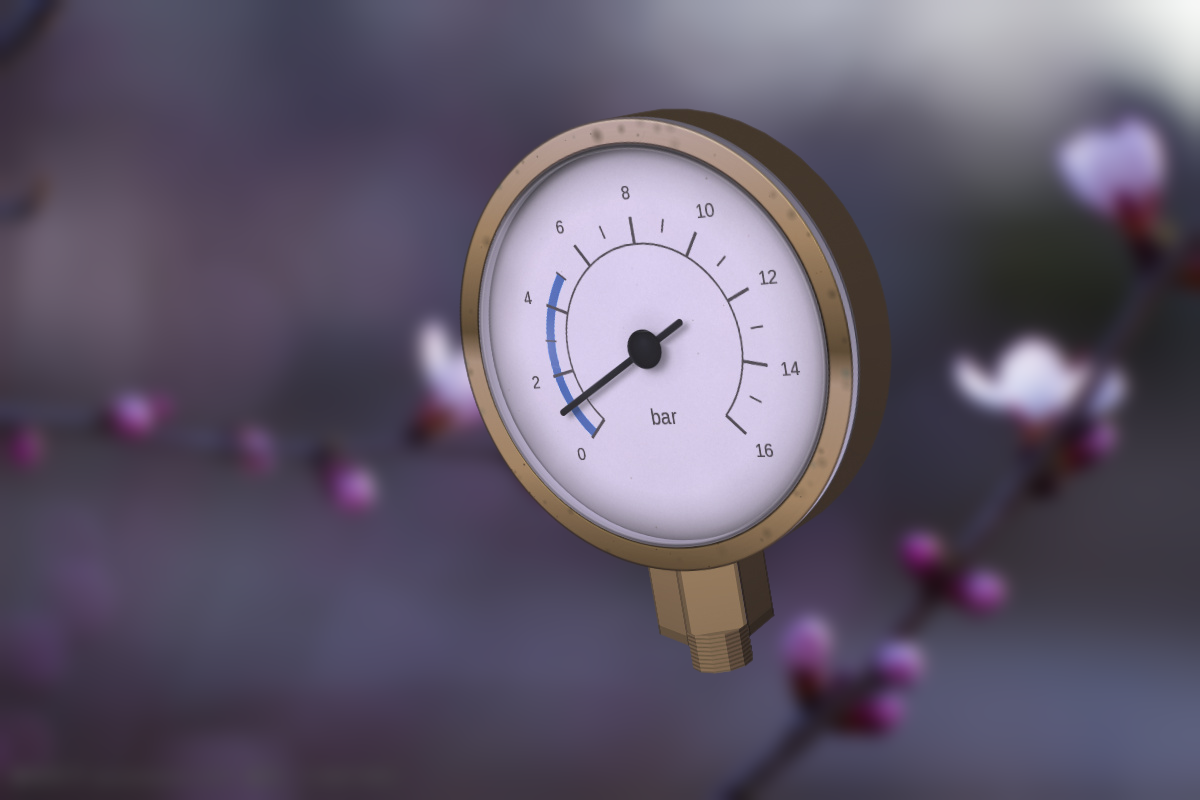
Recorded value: 1; bar
